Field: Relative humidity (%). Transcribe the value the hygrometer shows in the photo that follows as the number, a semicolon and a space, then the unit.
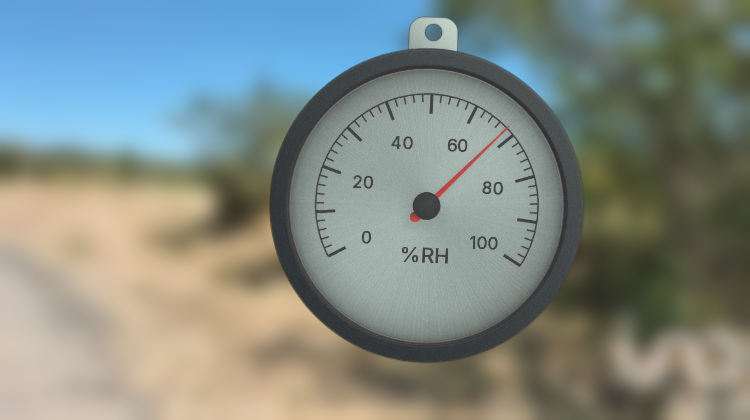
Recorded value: 68; %
